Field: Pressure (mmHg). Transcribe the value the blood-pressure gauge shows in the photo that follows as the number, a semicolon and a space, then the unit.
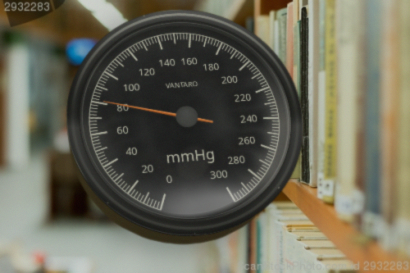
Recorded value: 80; mmHg
